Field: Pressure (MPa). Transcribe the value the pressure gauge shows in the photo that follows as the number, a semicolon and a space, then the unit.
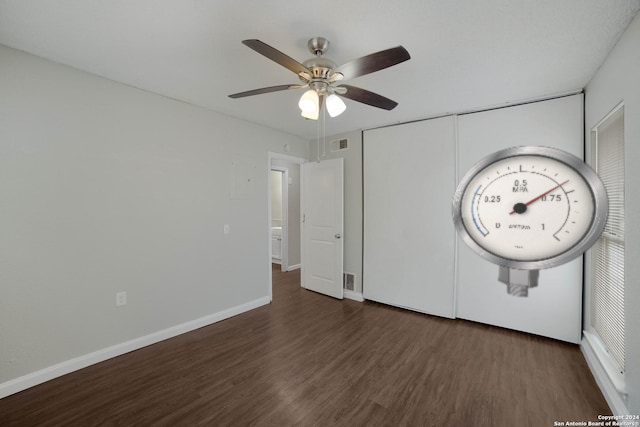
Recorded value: 0.7; MPa
